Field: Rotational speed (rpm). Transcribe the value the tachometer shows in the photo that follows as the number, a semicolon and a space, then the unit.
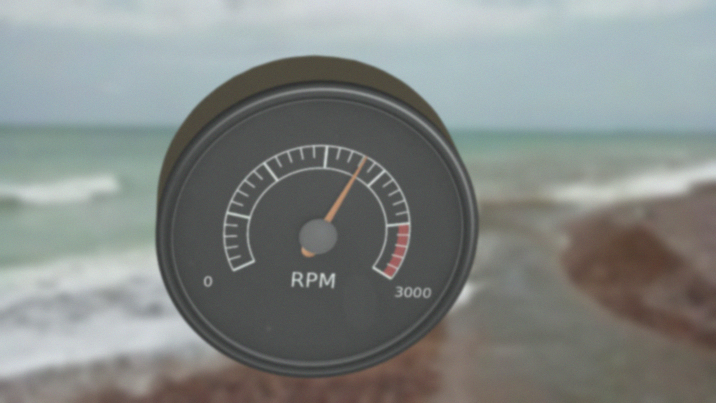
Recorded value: 1800; rpm
